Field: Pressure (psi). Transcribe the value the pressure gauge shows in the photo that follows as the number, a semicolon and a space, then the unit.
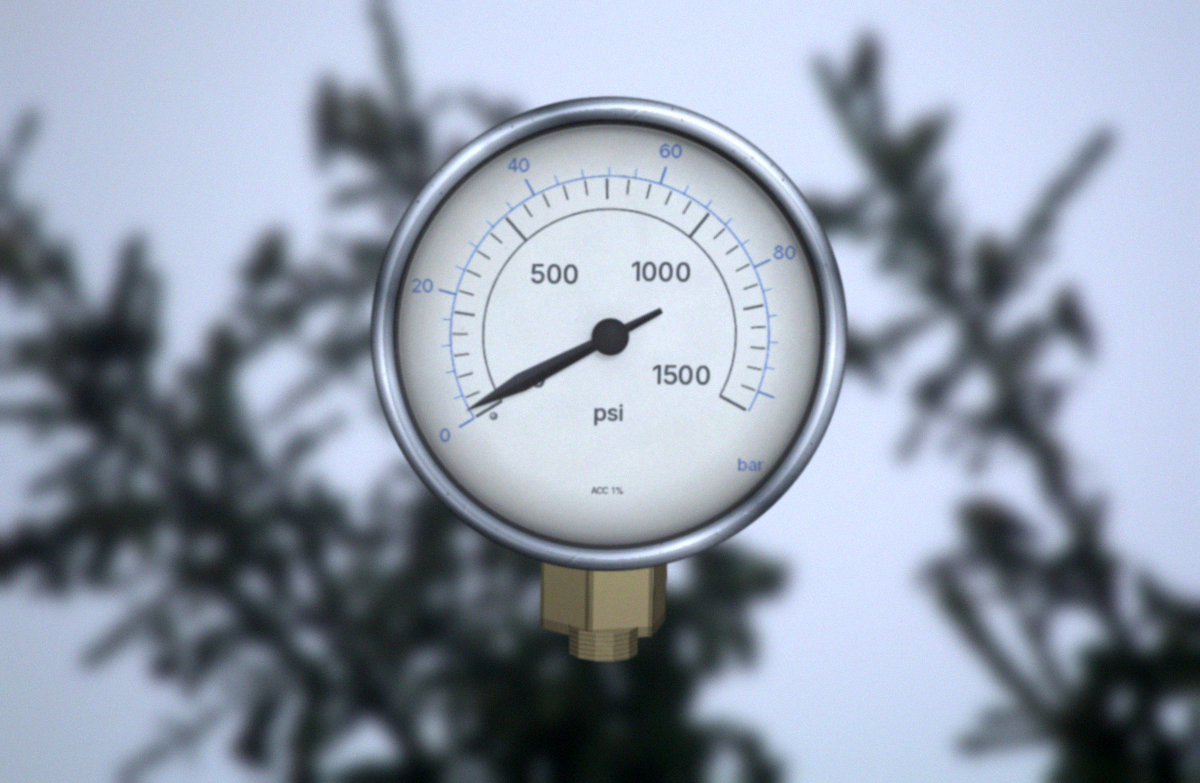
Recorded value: 25; psi
